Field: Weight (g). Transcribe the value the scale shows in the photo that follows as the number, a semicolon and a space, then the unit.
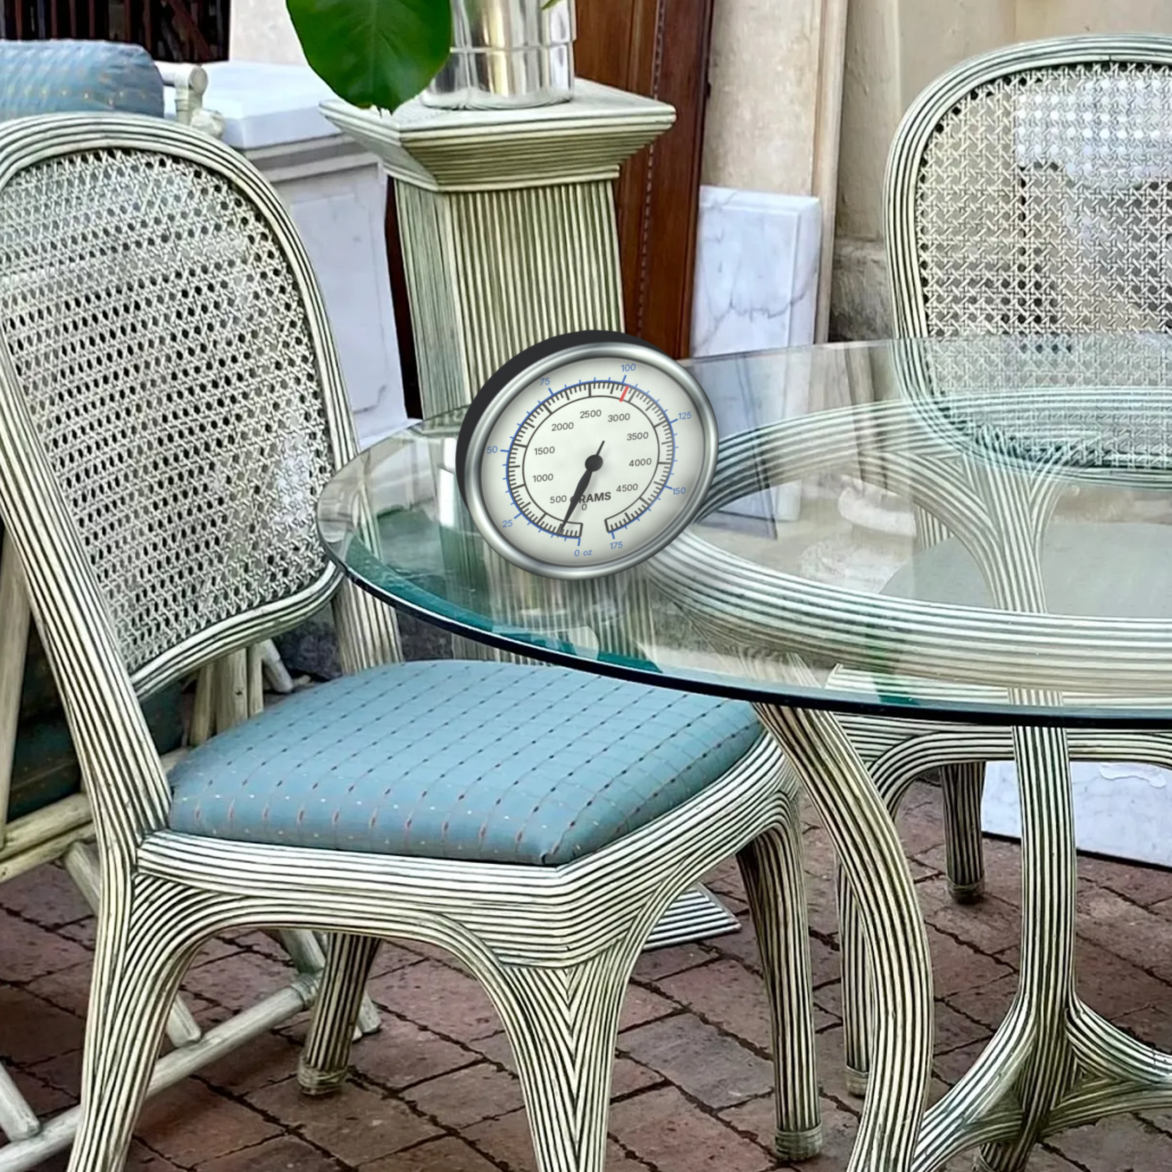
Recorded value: 250; g
